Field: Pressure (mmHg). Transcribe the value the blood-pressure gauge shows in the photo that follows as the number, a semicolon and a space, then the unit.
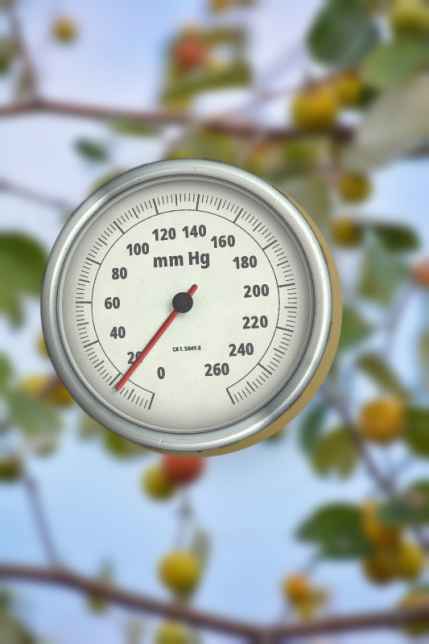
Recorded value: 16; mmHg
